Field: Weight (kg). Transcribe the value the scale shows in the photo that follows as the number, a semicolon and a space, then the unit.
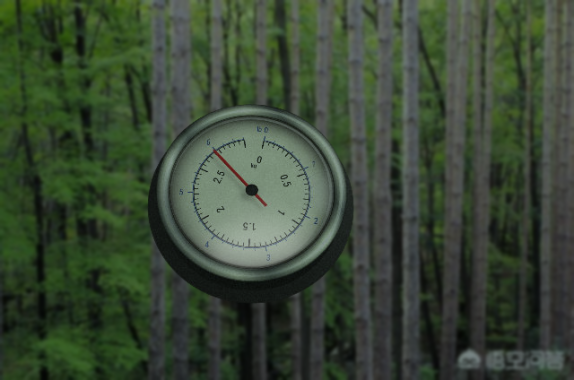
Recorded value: 2.7; kg
